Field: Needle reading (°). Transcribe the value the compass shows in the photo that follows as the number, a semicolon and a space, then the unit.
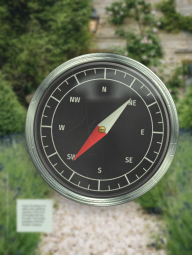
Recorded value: 220; °
